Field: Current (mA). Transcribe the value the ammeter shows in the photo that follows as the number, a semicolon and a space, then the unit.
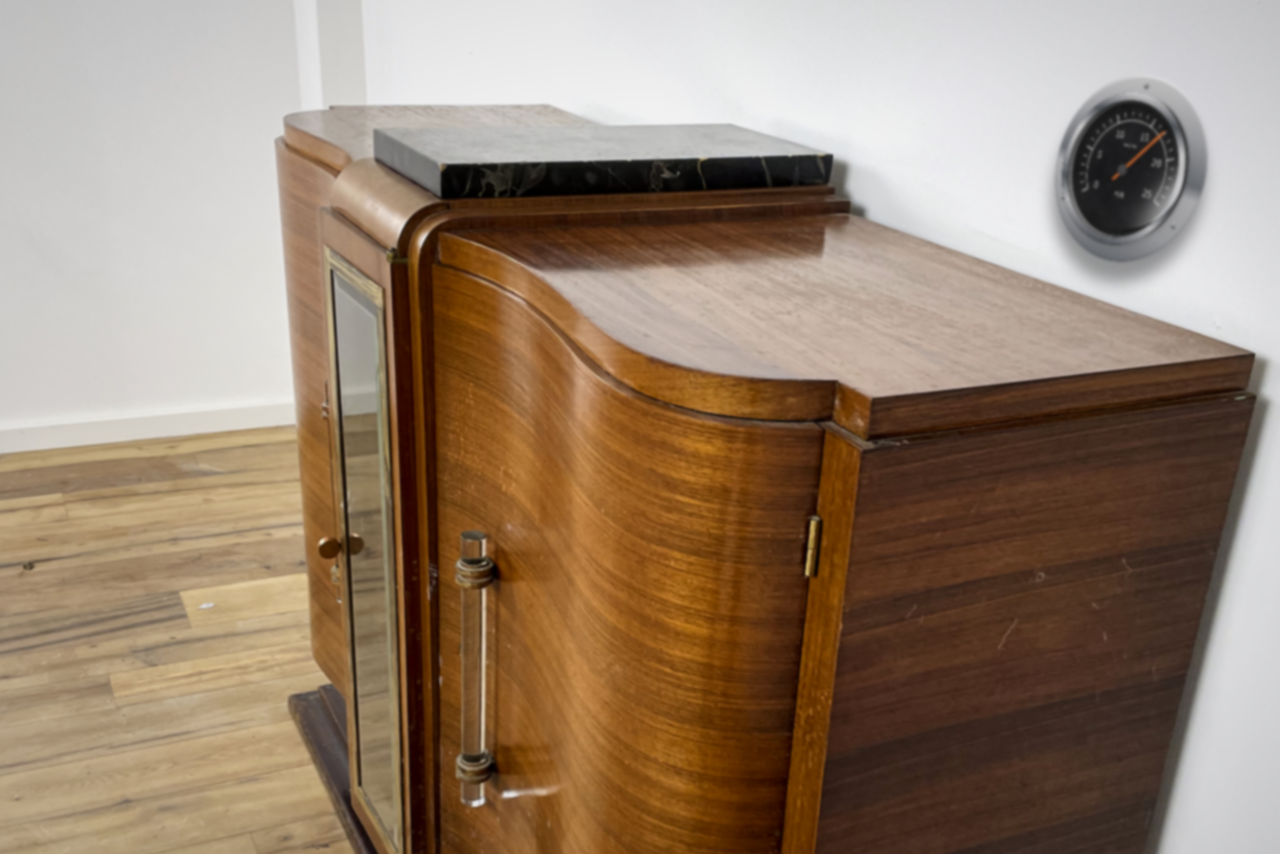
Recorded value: 17; mA
